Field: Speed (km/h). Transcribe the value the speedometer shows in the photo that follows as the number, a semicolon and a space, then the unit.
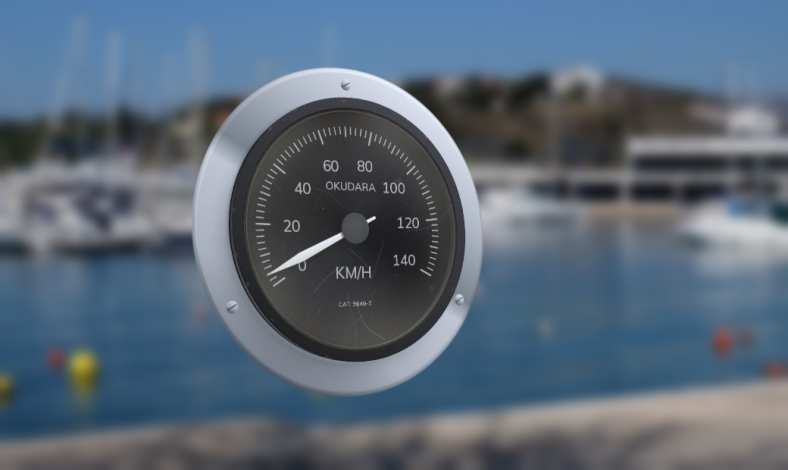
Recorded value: 4; km/h
